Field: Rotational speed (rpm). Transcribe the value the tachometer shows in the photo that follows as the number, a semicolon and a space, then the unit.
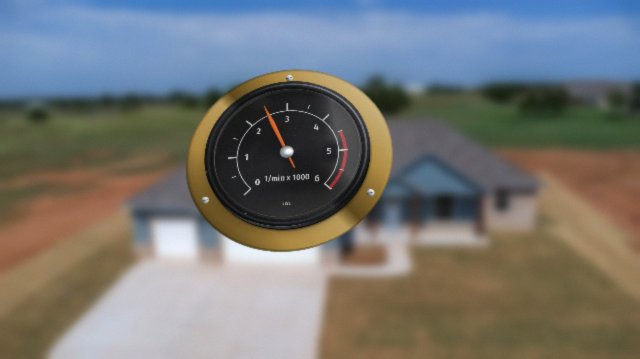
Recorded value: 2500; rpm
